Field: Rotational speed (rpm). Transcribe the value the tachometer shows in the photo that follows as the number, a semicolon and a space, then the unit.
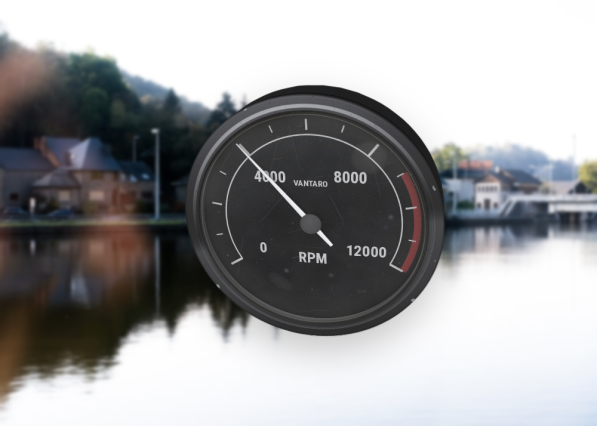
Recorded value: 4000; rpm
